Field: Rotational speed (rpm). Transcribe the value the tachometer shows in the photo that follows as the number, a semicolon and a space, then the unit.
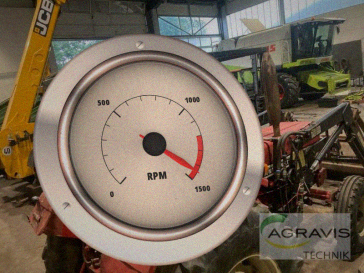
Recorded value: 1450; rpm
